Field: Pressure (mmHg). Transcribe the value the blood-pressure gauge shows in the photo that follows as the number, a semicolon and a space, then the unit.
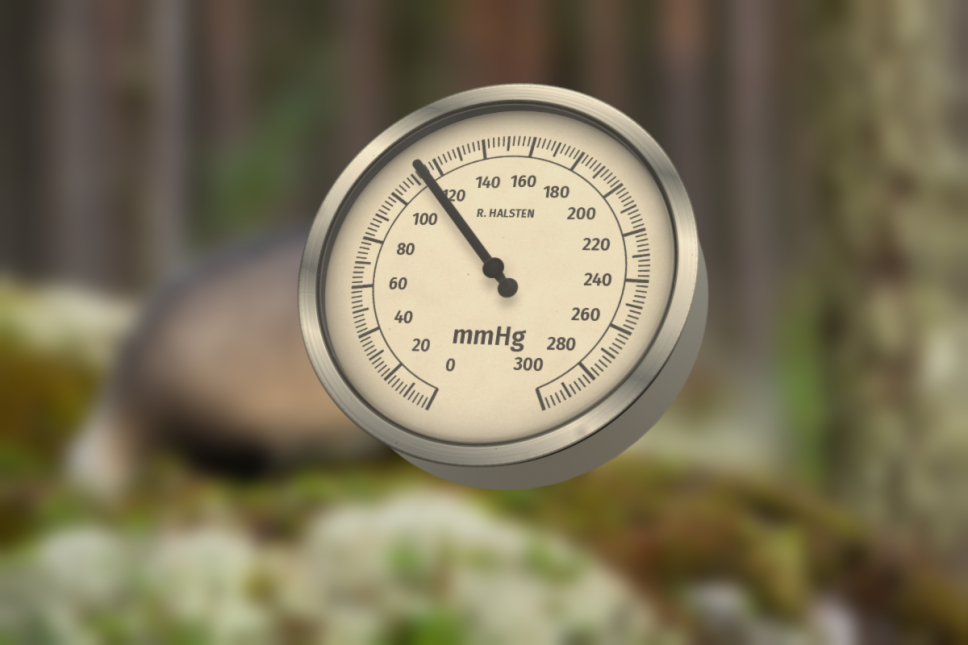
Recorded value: 114; mmHg
